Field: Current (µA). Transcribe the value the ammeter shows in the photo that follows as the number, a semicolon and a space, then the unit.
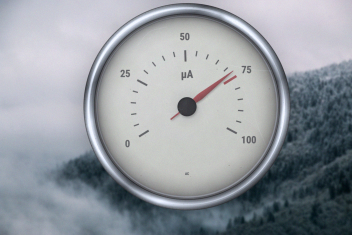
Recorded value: 72.5; µA
